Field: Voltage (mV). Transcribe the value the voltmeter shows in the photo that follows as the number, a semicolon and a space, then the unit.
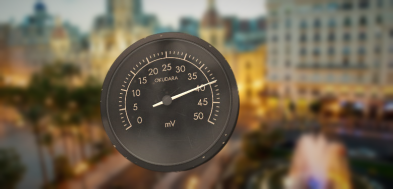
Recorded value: 40; mV
